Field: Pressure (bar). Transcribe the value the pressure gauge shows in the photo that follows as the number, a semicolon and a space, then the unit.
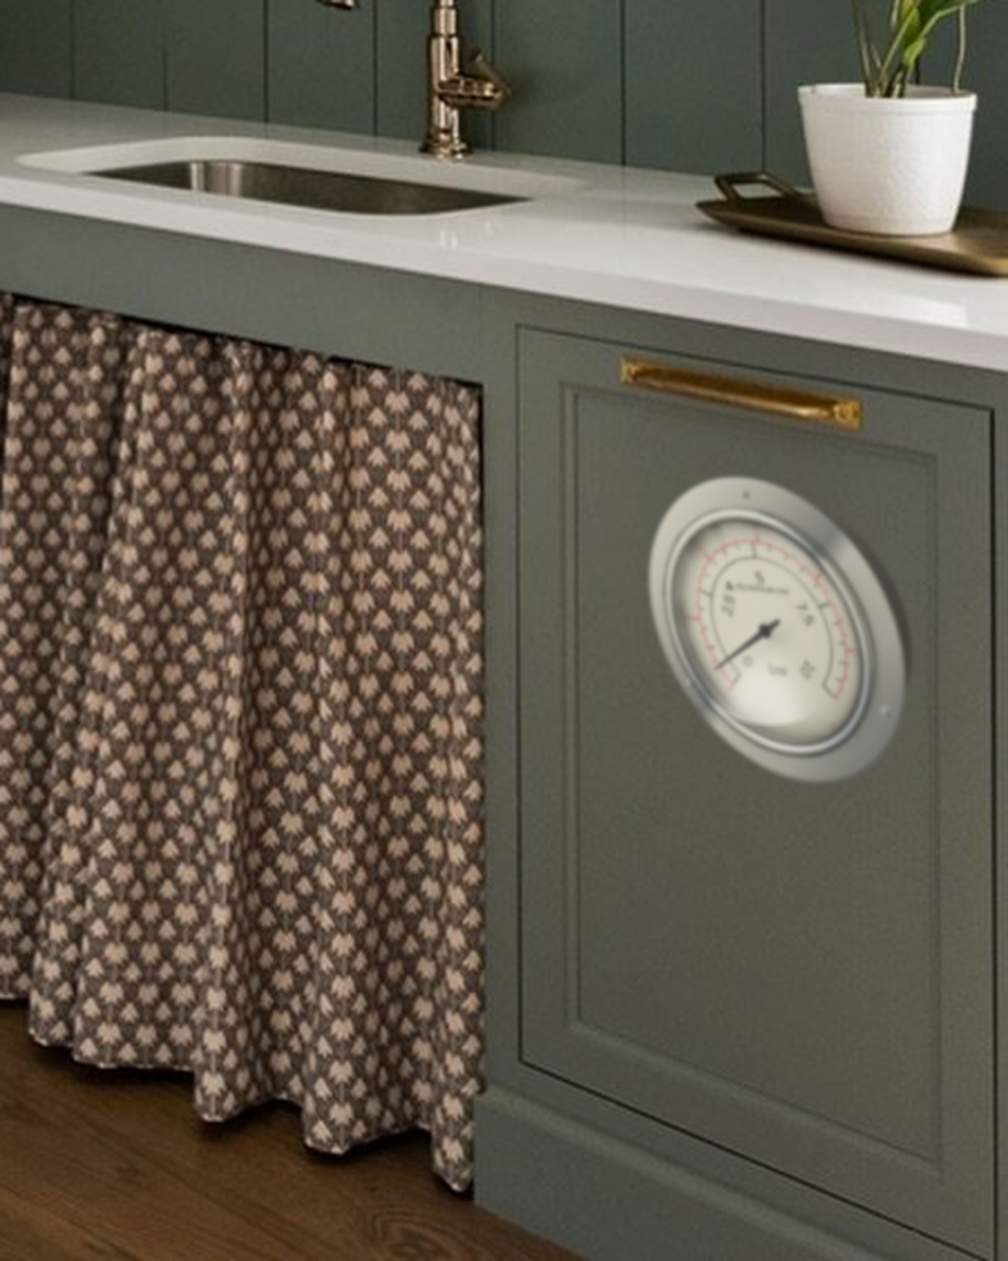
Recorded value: 0.5; bar
